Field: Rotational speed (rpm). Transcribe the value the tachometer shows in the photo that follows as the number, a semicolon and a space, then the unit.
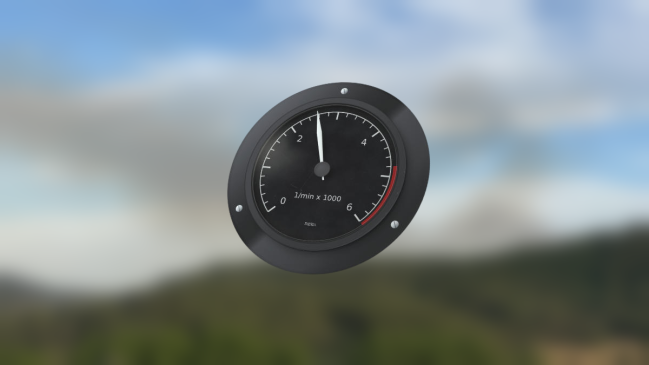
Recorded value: 2600; rpm
